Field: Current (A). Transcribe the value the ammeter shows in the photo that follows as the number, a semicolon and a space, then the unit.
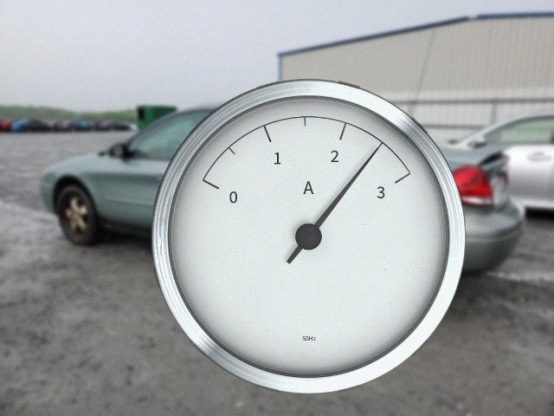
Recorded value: 2.5; A
